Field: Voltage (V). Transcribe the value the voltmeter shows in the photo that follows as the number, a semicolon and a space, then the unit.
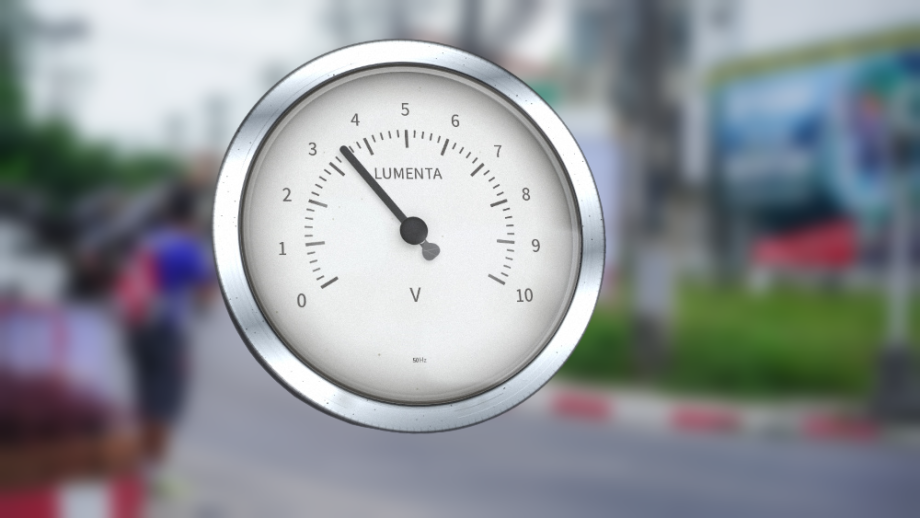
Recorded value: 3.4; V
